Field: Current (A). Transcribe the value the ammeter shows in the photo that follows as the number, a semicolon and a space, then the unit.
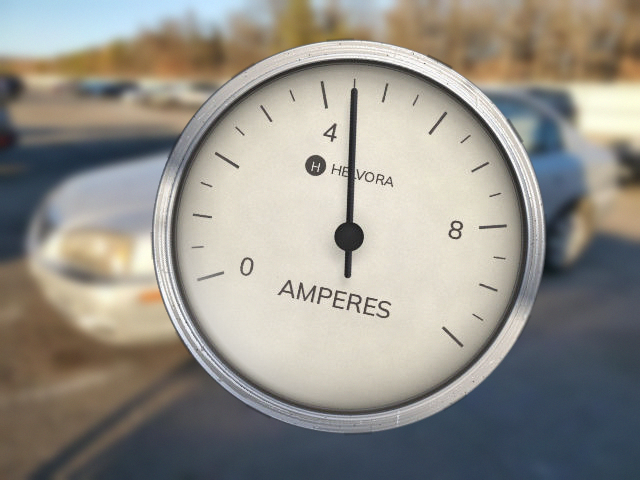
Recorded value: 4.5; A
